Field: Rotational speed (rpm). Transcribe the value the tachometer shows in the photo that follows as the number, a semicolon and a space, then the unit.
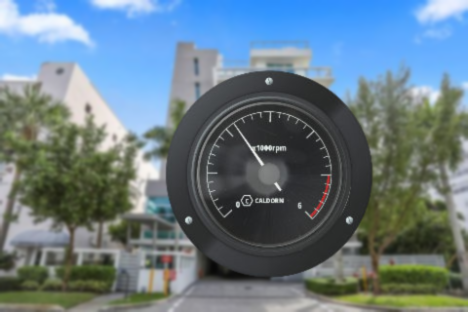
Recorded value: 2200; rpm
